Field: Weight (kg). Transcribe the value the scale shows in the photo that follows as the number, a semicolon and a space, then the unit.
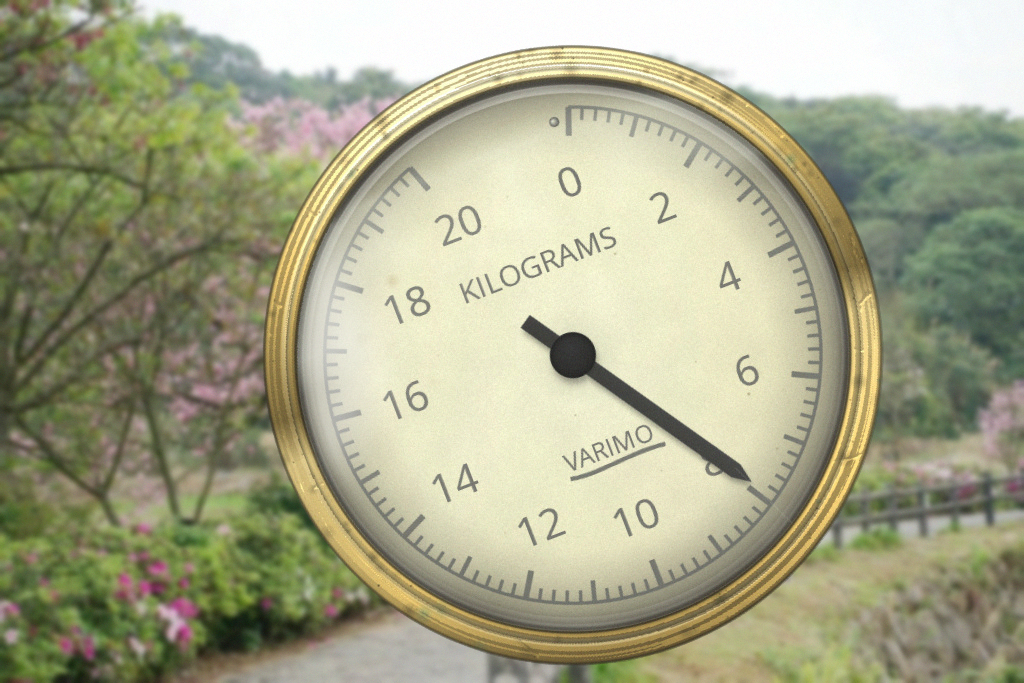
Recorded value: 7.9; kg
